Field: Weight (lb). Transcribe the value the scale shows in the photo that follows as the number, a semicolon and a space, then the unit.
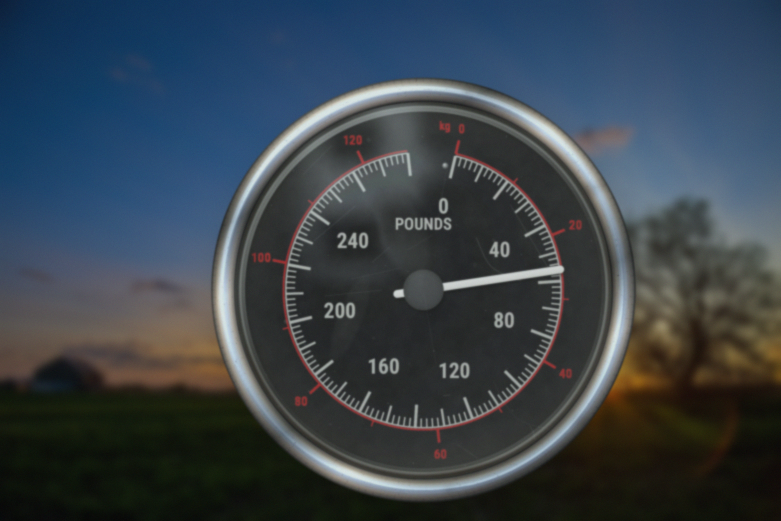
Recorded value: 56; lb
